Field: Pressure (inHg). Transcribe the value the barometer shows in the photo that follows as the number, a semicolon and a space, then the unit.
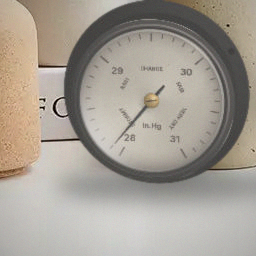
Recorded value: 28.1; inHg
